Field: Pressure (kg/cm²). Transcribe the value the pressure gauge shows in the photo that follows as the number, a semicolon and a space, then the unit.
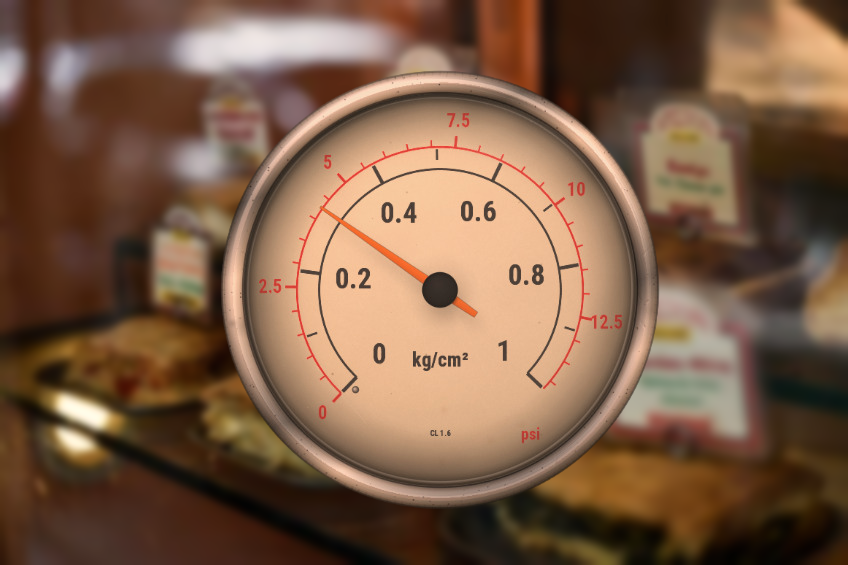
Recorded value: 0.3; kg/cm²
